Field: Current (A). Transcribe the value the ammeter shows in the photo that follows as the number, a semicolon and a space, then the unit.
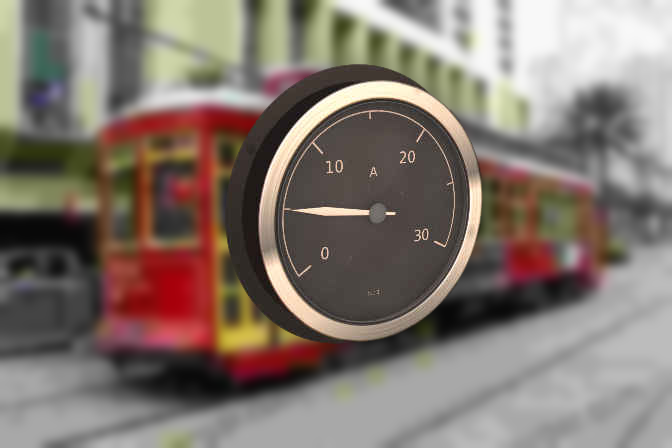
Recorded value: 5; A
